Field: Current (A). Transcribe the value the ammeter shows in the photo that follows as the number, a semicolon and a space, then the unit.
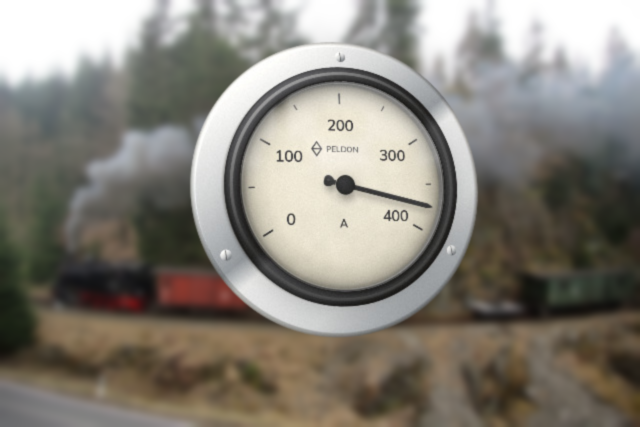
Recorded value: 375; A
